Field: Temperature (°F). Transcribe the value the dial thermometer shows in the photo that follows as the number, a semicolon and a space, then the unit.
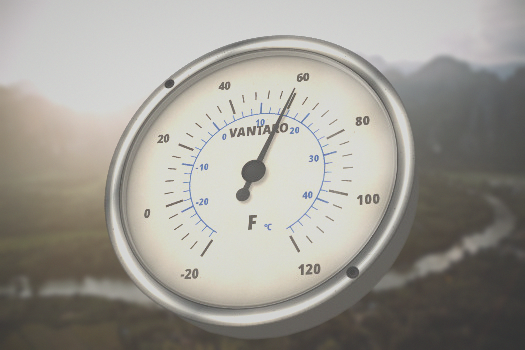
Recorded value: 60; °F
